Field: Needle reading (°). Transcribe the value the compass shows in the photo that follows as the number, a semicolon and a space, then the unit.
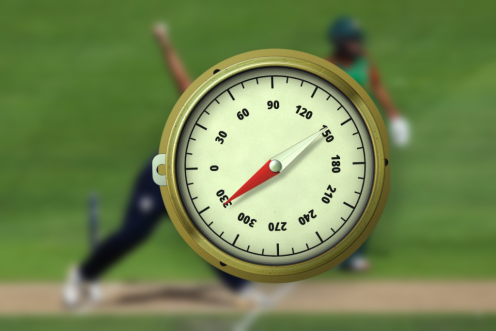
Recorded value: 325; °
